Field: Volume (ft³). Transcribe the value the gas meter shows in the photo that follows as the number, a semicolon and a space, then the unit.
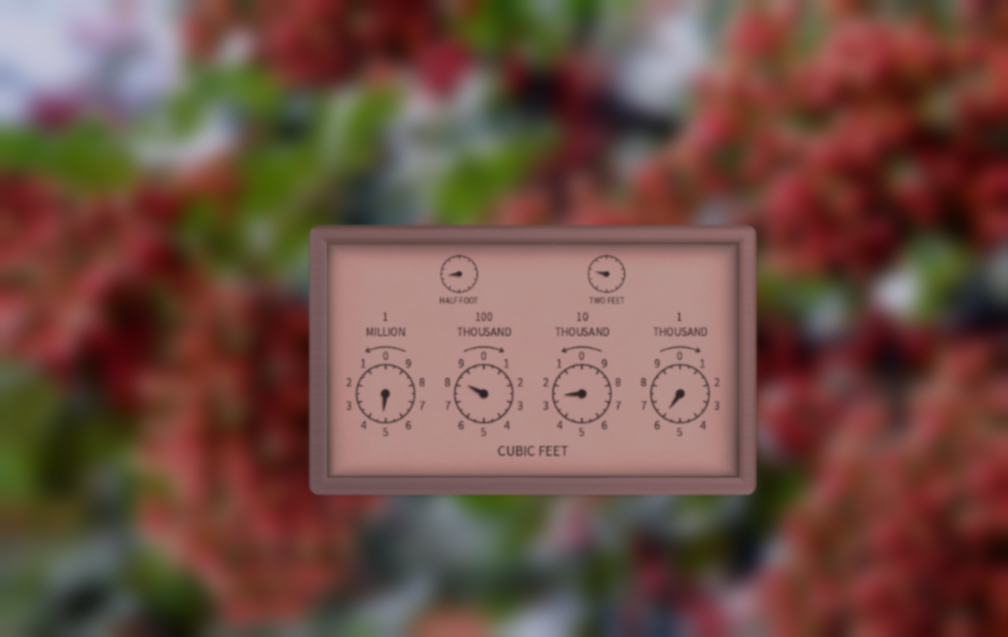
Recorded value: 482600; ft³
